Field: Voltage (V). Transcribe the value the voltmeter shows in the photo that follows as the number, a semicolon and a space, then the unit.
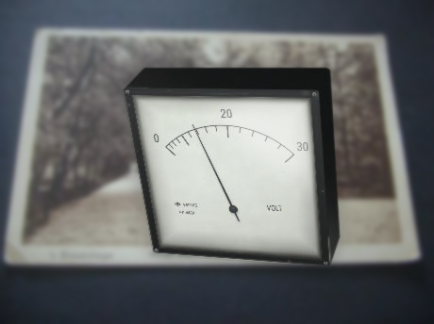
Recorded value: 14; V
